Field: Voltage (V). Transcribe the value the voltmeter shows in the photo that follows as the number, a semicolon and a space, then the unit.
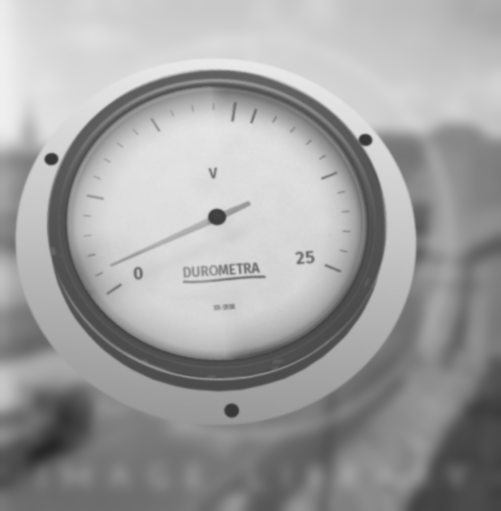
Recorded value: 1; V
